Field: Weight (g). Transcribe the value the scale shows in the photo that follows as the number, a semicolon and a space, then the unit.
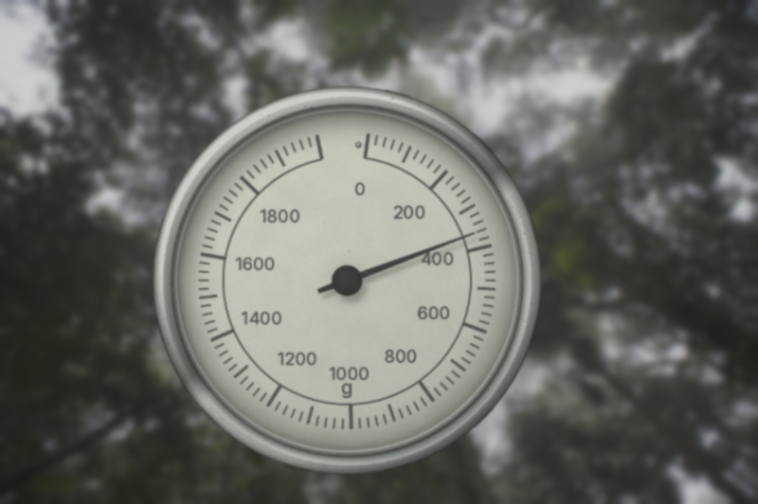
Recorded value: 360; g
